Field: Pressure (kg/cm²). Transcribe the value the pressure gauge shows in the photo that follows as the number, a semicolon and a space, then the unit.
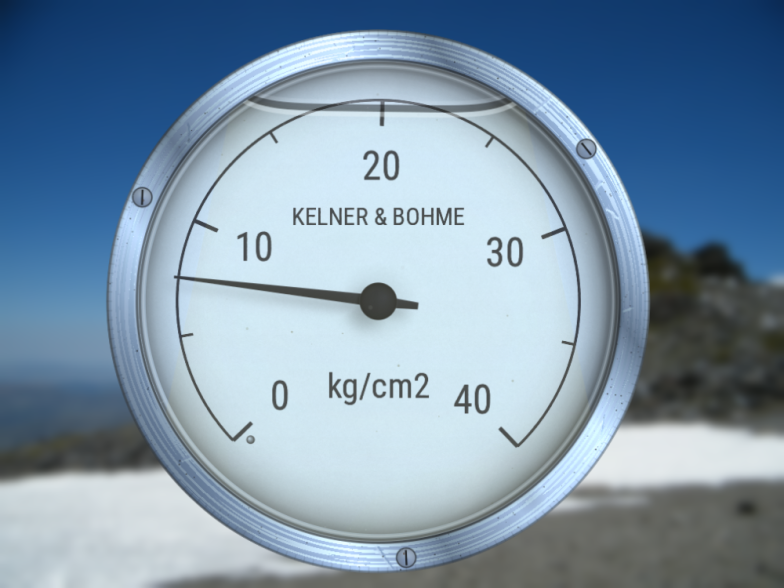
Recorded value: 7.5; kg/cm²
